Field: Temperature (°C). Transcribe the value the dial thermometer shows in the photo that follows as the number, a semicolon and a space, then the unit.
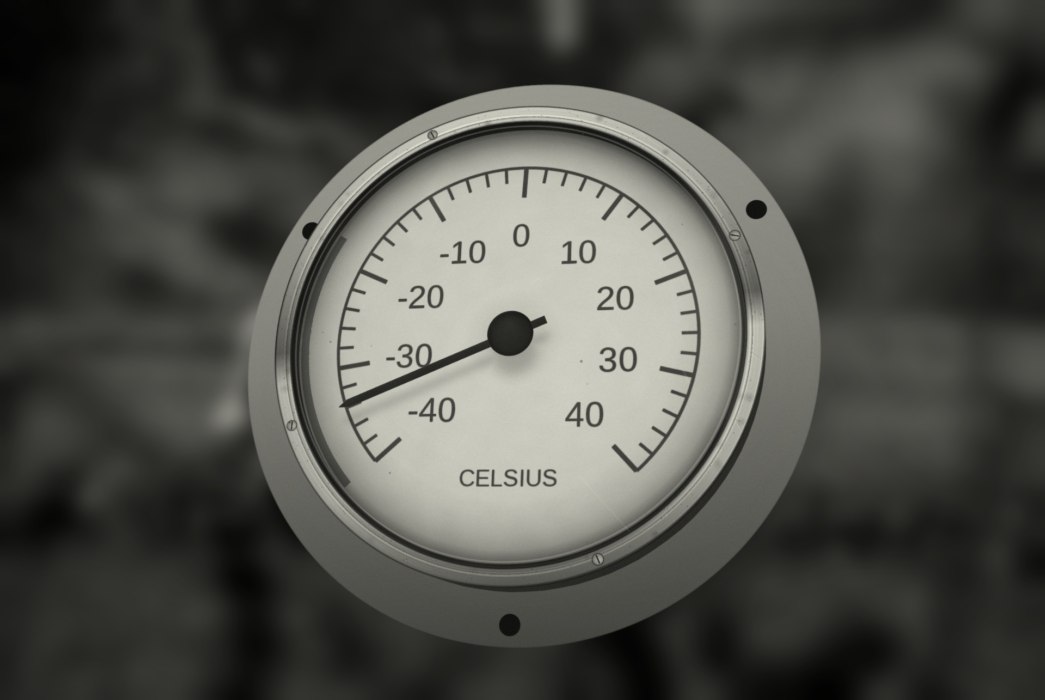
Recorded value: -34; °C
